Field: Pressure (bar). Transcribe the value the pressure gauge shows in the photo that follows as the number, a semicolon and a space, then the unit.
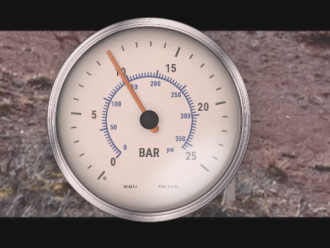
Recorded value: 10; bar
